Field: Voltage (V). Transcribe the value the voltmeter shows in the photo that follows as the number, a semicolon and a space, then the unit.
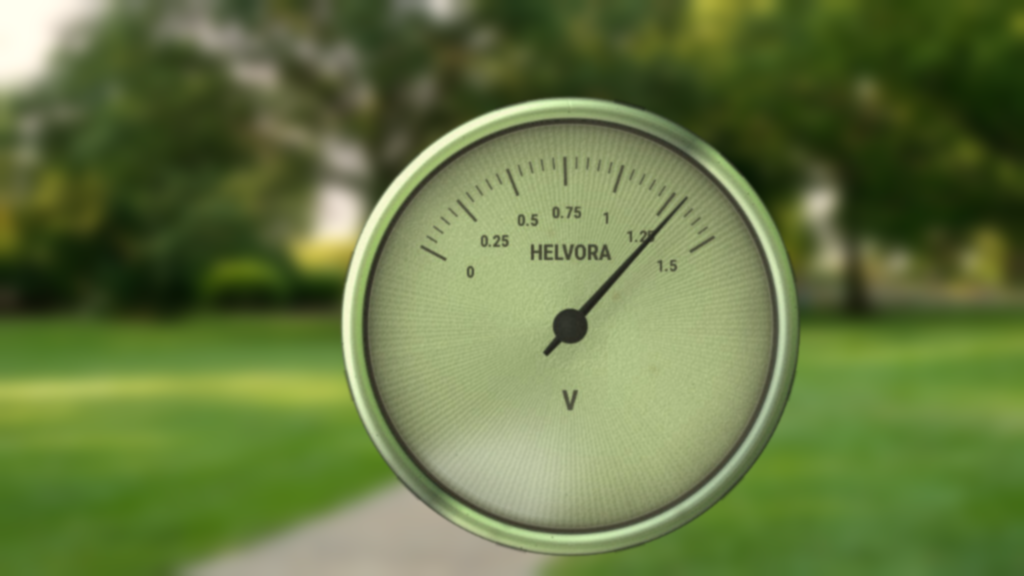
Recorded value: 1.3; V
